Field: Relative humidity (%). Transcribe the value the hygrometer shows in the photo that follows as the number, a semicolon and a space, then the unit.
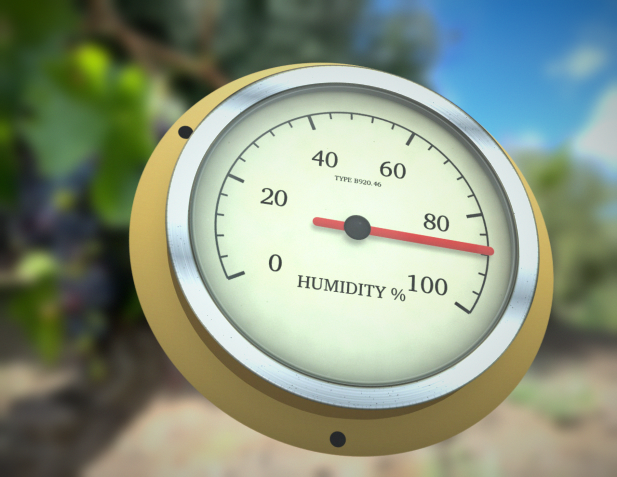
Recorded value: 88; %
